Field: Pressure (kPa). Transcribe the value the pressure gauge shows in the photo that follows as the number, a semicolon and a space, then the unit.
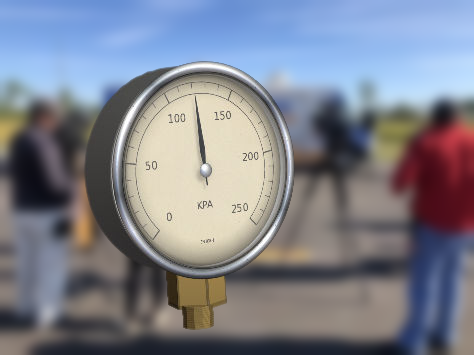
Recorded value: 120; kPa
